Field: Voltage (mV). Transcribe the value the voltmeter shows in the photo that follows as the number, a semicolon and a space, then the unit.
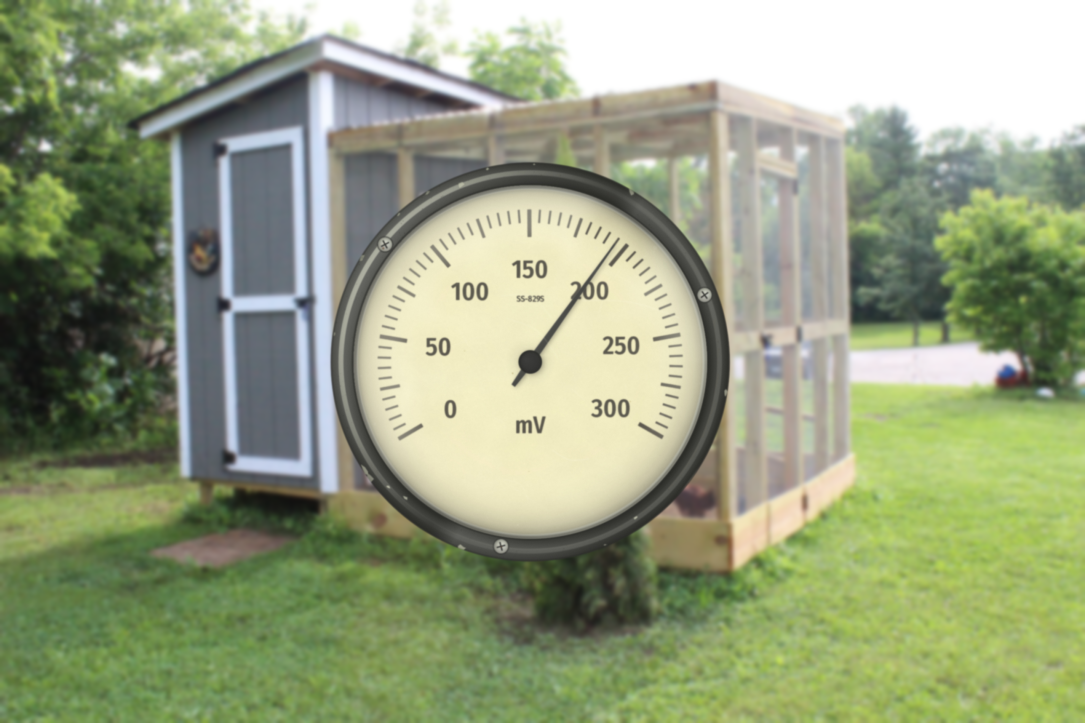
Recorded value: 195; mV
